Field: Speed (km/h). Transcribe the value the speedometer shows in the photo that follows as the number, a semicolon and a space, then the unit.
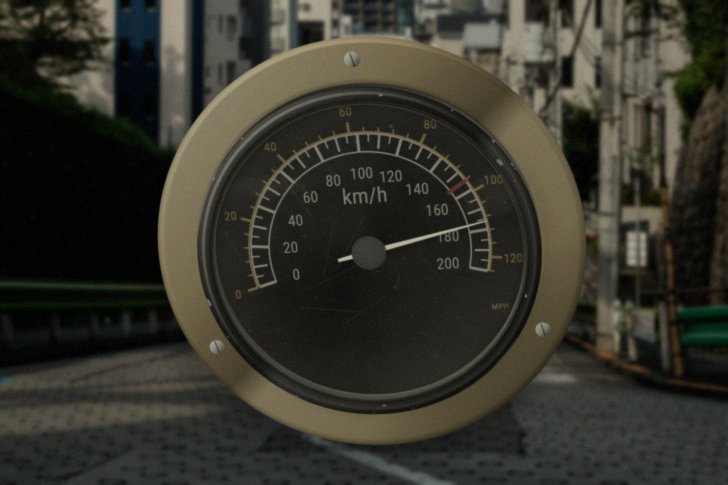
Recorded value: 175; km/h
